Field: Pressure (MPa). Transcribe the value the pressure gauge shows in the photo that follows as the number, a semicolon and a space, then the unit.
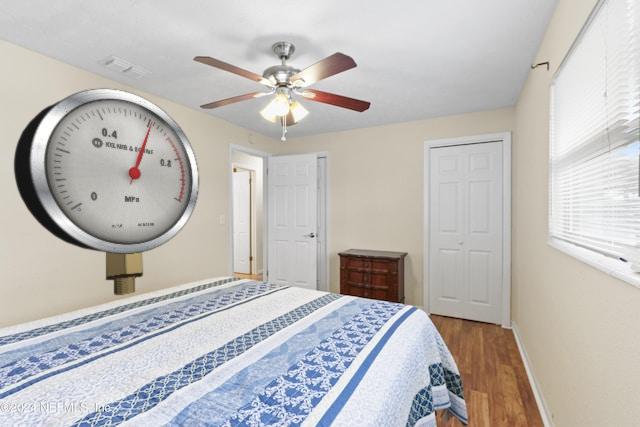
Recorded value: 0.6; MPa
